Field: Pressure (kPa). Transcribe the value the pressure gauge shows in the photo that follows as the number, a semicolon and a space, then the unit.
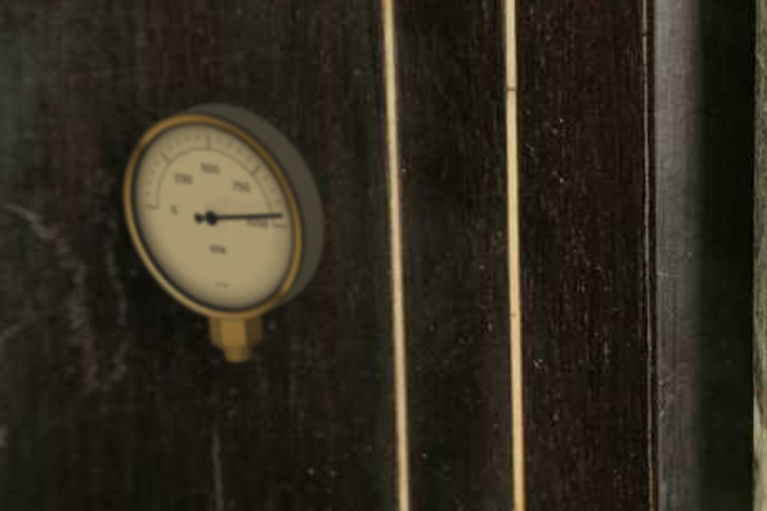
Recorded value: 950; kPa
